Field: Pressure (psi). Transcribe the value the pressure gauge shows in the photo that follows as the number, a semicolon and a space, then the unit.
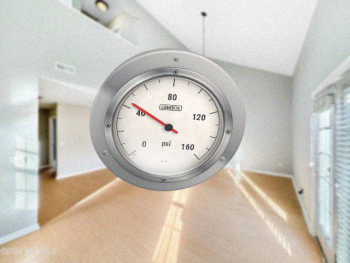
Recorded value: 45; psi
